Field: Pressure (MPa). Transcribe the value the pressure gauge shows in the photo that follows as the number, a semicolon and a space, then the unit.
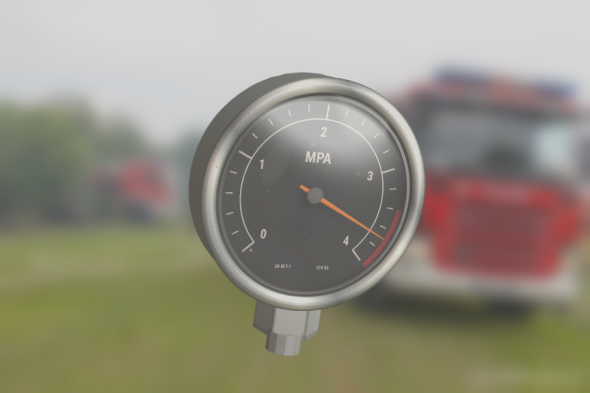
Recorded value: 3.7; MPa
